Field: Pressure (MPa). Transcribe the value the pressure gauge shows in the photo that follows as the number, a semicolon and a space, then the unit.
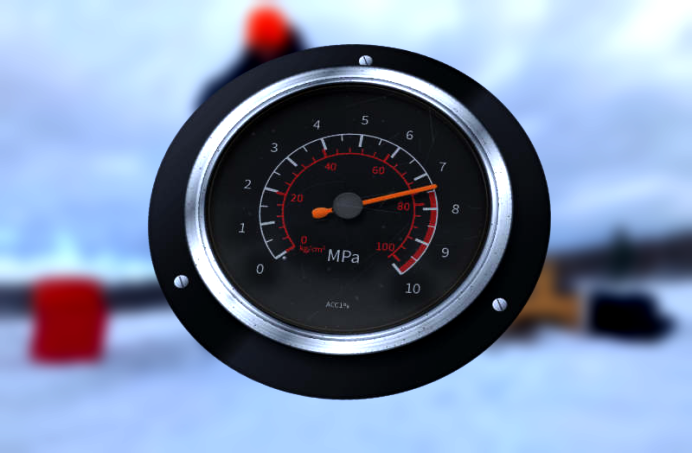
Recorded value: 7.5; MPa
